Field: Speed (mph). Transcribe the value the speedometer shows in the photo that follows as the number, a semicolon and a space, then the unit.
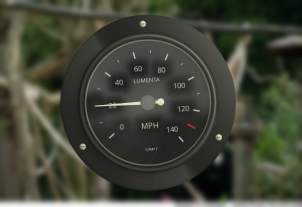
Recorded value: 20; mph
